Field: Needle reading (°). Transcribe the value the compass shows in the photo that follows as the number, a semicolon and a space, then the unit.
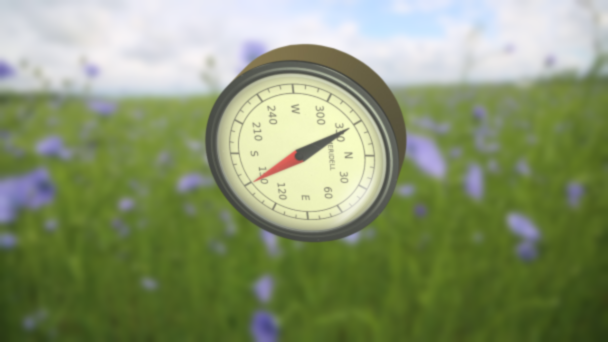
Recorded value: 150; °
